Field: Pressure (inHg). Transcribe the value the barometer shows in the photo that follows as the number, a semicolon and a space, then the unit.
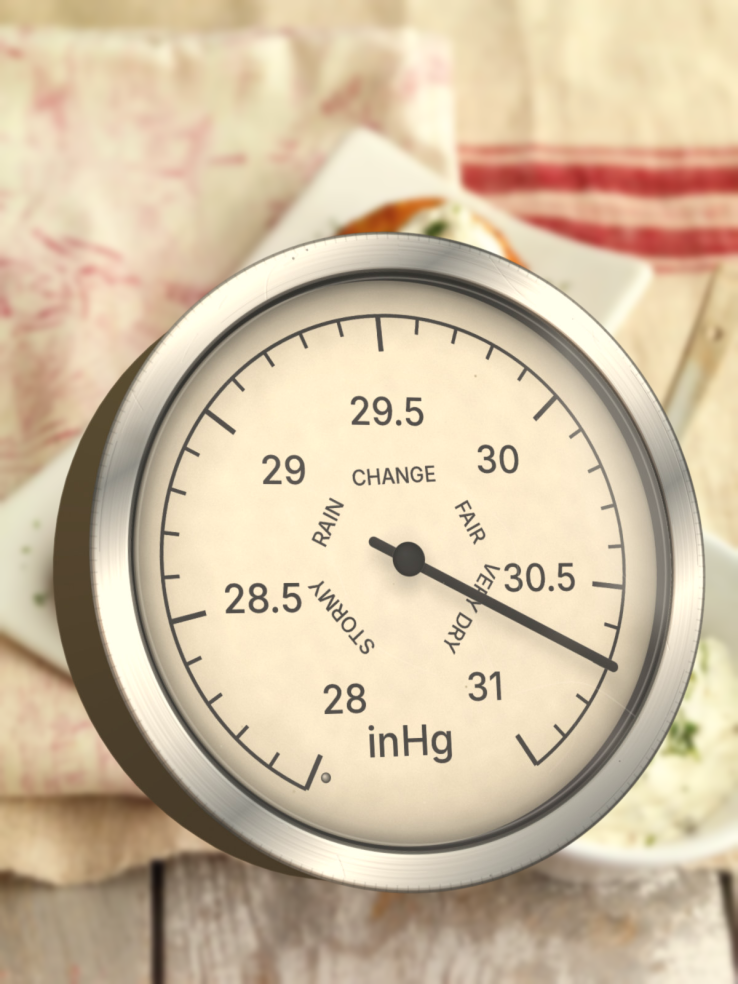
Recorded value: 30.7; inHg
